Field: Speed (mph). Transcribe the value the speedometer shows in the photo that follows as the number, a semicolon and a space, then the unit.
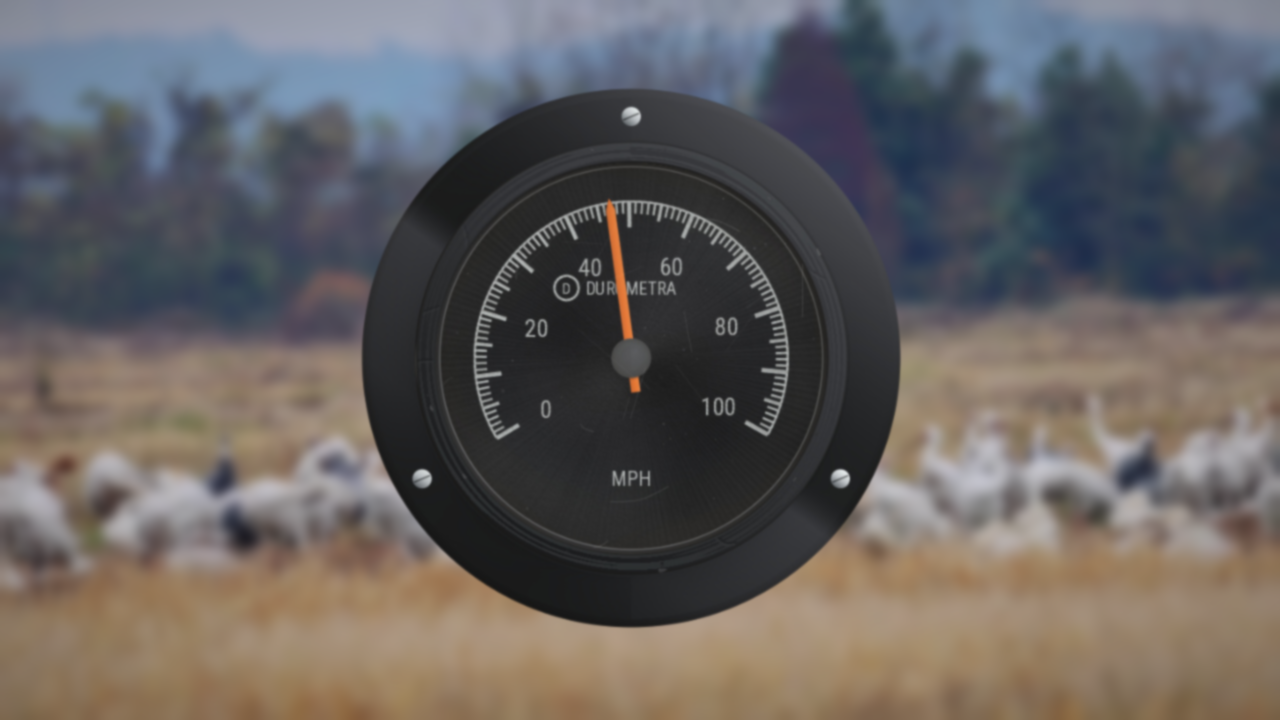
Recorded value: 47; mph
